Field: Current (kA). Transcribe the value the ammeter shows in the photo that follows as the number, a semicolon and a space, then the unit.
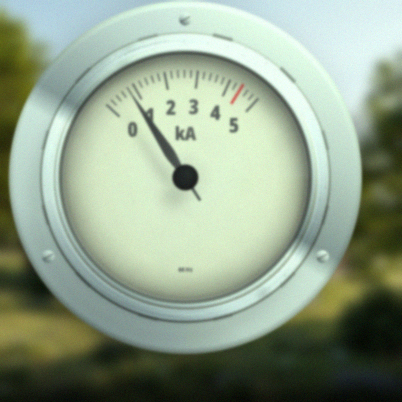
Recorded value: 0.8; kA
